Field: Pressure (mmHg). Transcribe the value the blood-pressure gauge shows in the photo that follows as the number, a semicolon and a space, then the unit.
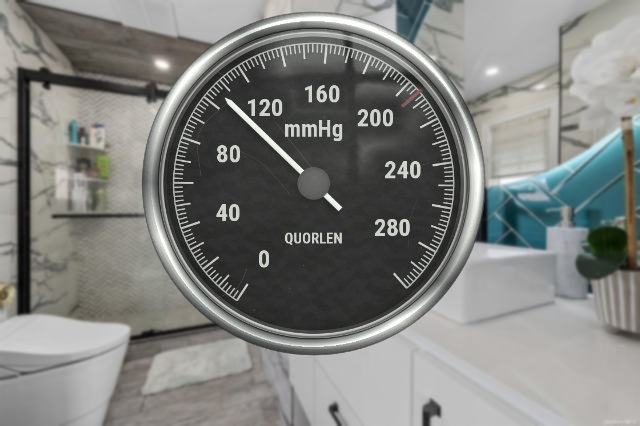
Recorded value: 106; mmHg
